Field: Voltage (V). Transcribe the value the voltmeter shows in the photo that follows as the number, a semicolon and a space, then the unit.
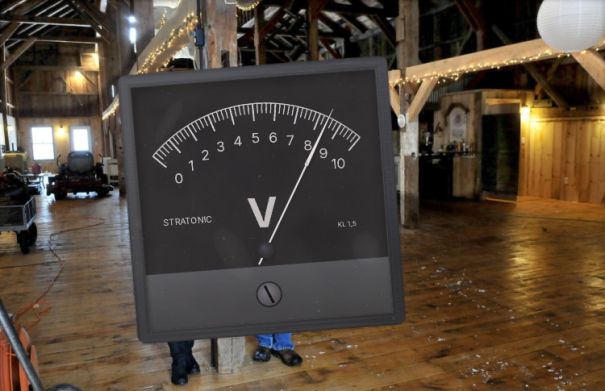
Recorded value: 8.4; V
